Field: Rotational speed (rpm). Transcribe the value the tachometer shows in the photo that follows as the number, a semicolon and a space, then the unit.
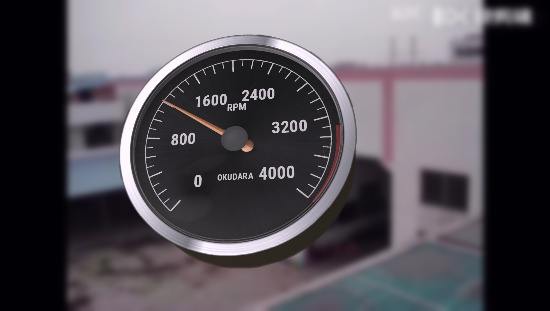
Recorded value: 1200; rpm
